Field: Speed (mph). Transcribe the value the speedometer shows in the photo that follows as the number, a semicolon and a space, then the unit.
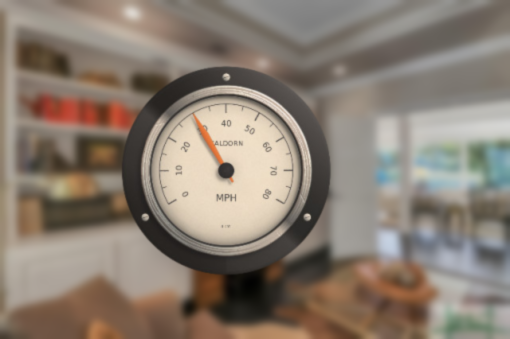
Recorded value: 30; mph
